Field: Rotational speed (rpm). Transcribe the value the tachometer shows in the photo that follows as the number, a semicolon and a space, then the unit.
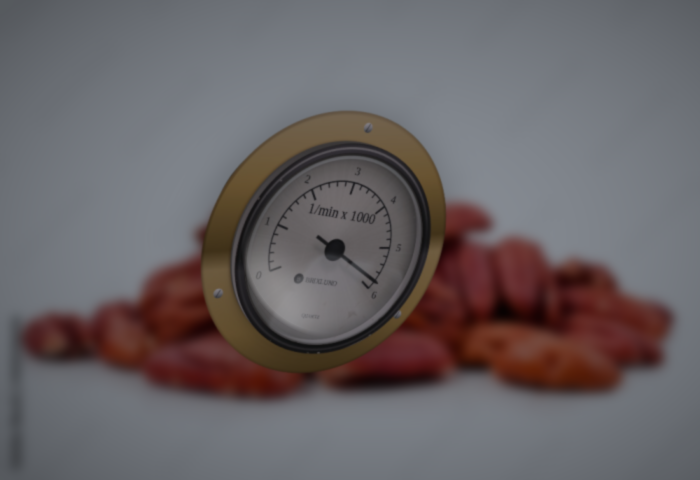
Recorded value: 5800; rpm
